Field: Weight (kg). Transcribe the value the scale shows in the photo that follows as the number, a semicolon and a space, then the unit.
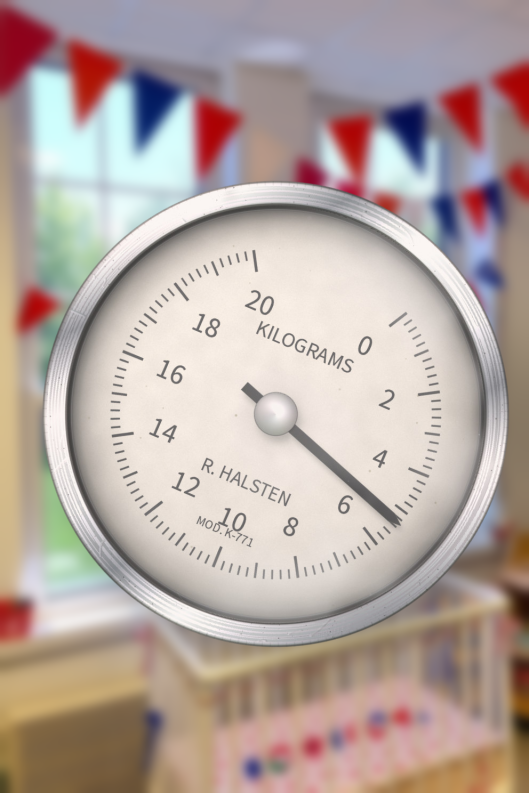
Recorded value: 5.3; kg
